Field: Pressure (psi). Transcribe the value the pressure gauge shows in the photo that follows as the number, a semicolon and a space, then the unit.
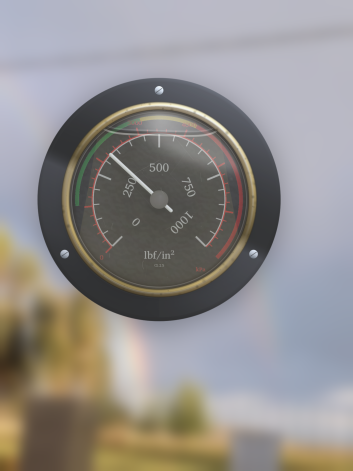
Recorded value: 325; psi
